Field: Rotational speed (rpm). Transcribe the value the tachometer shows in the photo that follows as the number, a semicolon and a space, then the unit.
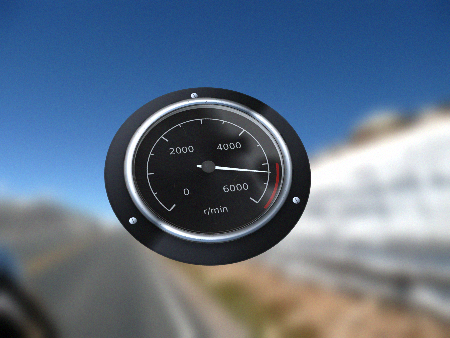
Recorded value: 5250; rpm
